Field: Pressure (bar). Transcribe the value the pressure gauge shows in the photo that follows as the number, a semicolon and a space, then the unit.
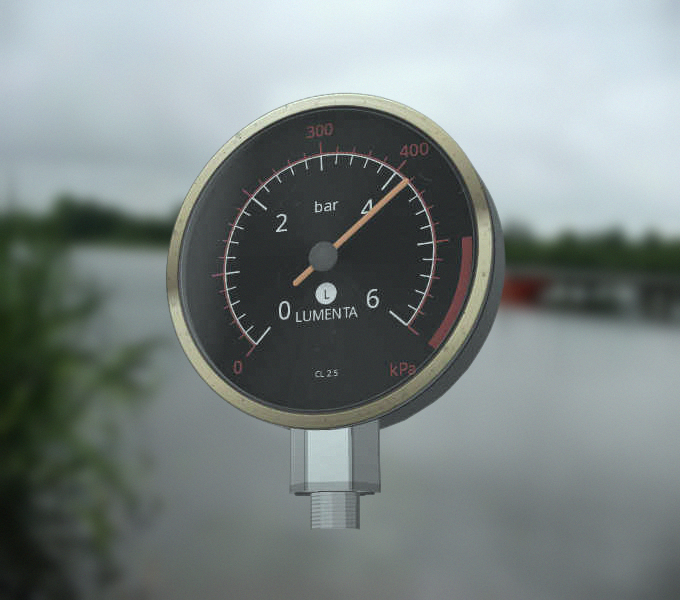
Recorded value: 4.2; bar
